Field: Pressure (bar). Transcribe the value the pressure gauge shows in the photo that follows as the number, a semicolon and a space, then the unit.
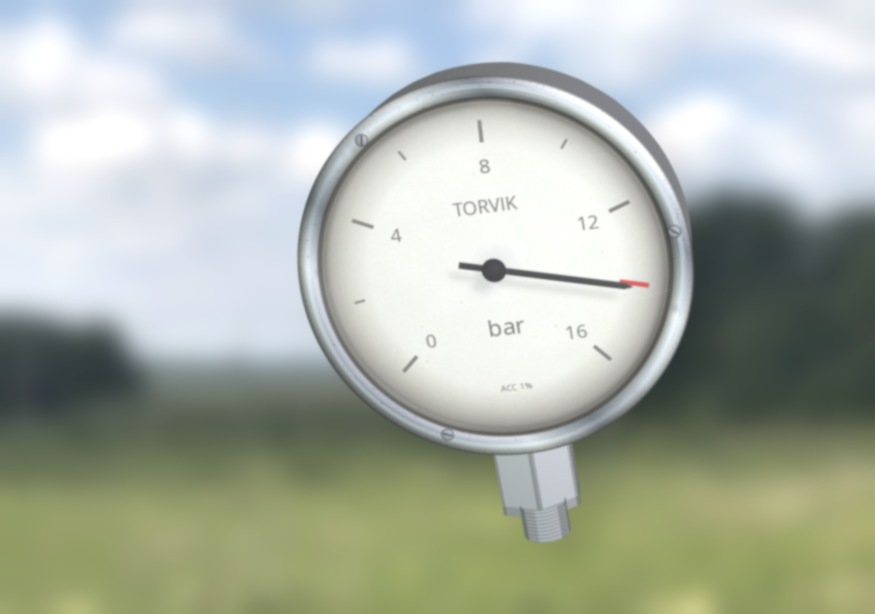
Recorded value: 14; bar
